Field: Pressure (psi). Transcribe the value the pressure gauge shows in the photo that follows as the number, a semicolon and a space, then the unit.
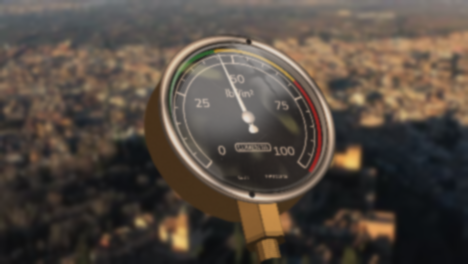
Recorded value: 45; psi
